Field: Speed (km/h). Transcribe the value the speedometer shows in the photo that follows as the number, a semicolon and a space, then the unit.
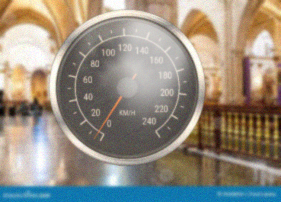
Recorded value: 5; km/h
